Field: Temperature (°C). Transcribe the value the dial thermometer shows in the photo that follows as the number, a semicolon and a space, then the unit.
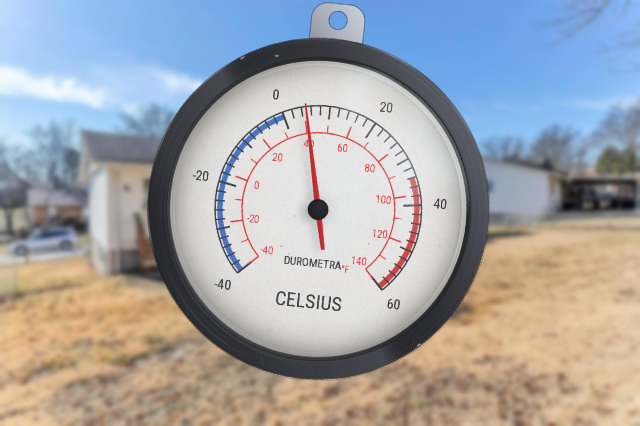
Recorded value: 5; °C
